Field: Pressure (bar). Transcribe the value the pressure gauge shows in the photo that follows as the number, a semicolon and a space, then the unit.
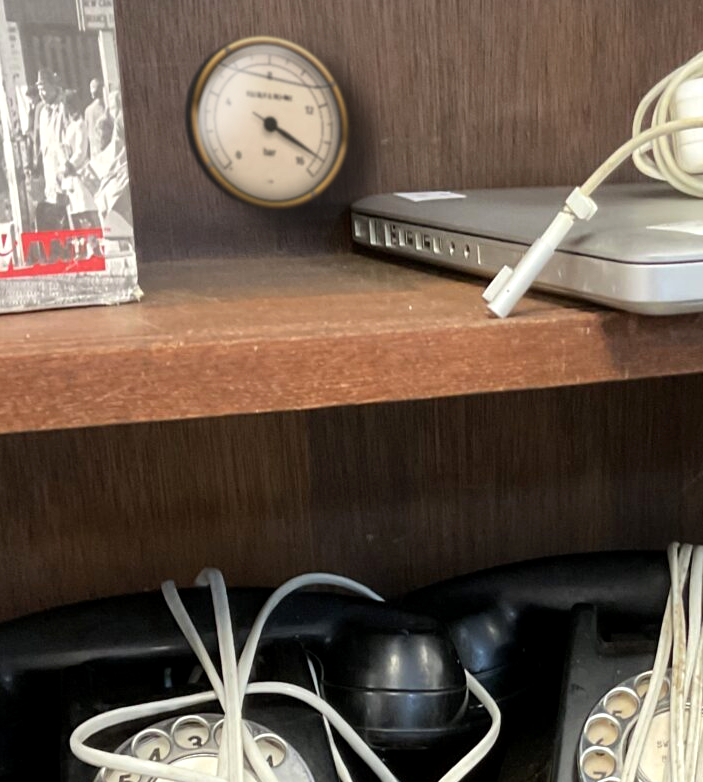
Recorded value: 15; bar
